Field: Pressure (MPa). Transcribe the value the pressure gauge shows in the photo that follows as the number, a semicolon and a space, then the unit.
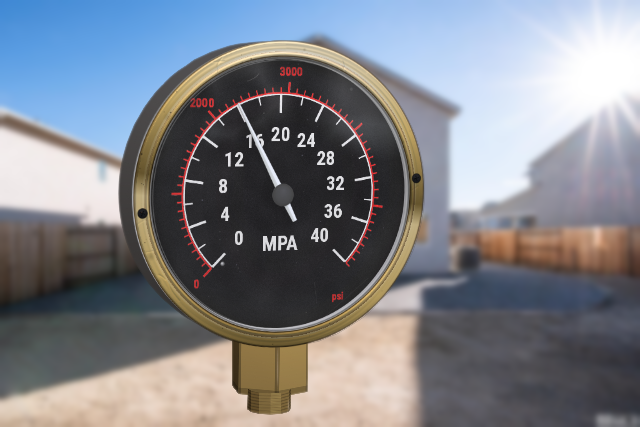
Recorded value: 16; MPa
